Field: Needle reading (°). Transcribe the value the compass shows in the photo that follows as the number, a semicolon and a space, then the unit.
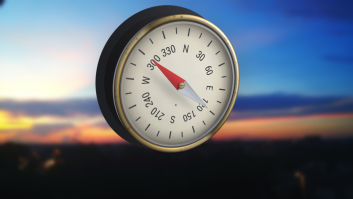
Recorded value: 300; °
